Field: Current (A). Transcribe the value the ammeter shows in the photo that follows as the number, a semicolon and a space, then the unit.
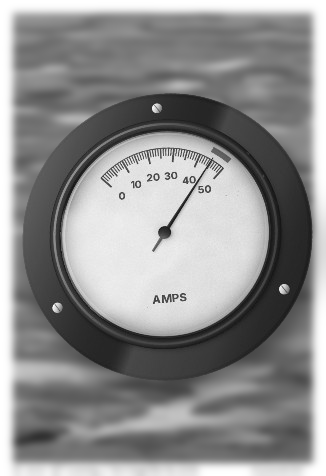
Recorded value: 45; A
